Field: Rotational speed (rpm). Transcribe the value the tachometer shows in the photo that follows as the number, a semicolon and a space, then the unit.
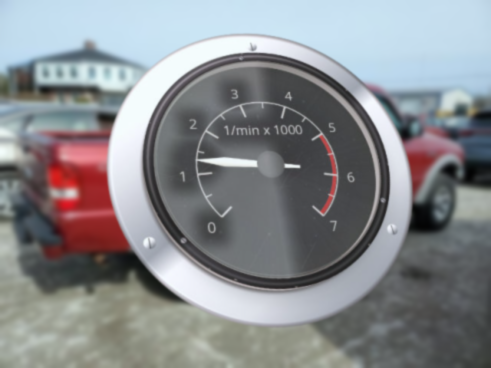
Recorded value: 1250; rpm
